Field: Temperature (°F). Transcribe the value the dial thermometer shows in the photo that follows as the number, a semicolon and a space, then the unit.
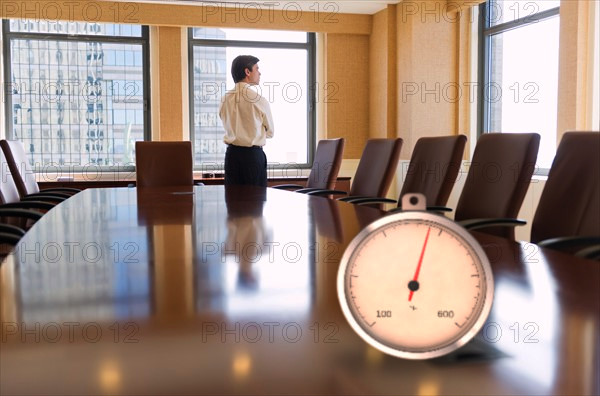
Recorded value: 380; °F
